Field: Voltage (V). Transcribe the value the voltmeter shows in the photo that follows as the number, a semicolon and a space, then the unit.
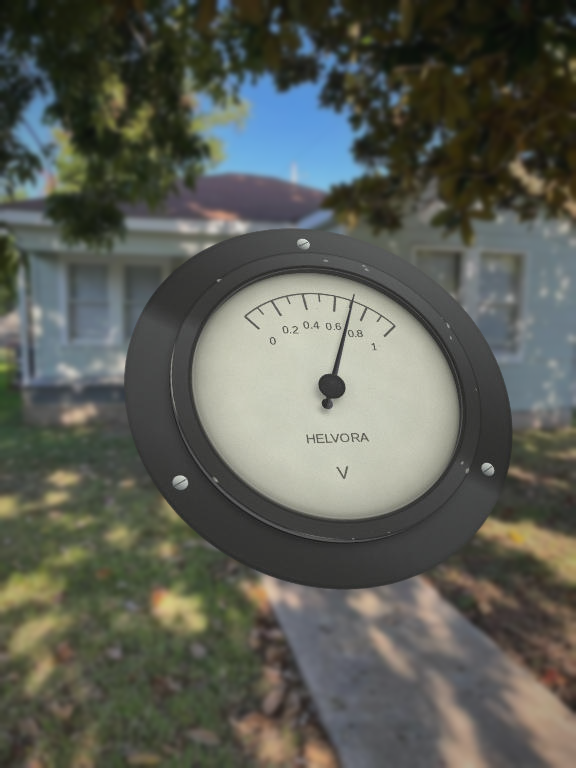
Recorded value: 0.7; V
